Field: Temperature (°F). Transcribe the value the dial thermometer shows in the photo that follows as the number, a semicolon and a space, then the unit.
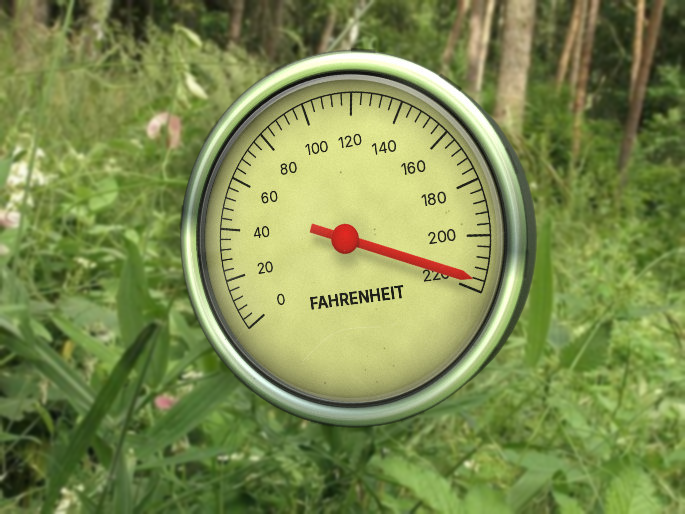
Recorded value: 216; °F
